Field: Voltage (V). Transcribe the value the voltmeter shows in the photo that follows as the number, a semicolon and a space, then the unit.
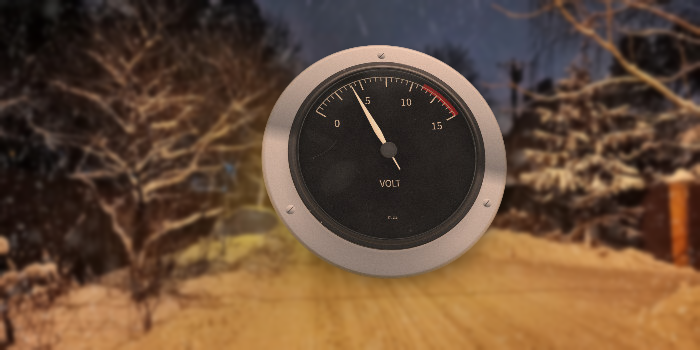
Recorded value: 4; V
